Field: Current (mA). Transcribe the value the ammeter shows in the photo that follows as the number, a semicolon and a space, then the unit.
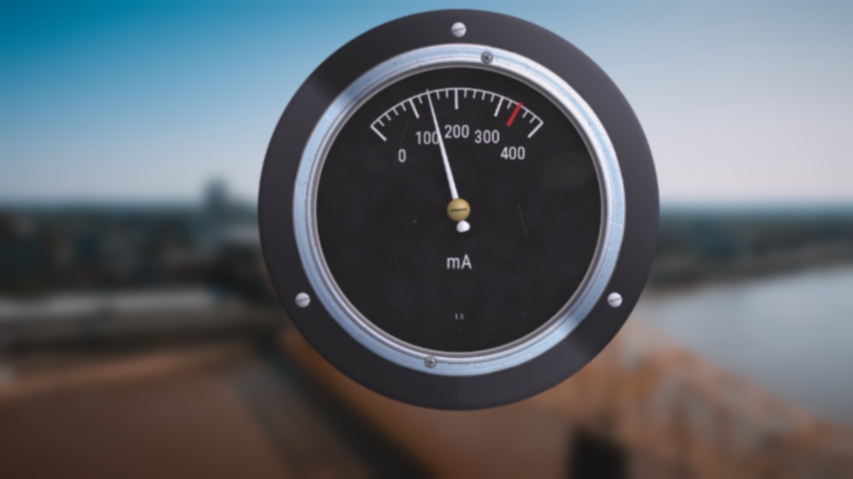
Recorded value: 140; mA
